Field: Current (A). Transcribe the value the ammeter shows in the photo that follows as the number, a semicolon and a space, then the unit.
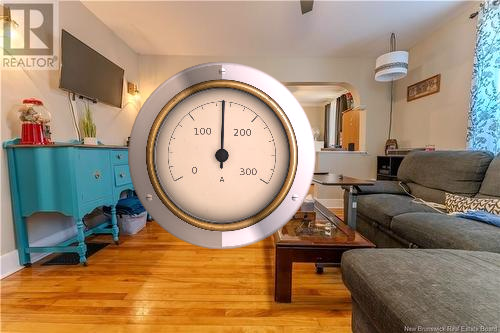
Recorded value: 150; A
